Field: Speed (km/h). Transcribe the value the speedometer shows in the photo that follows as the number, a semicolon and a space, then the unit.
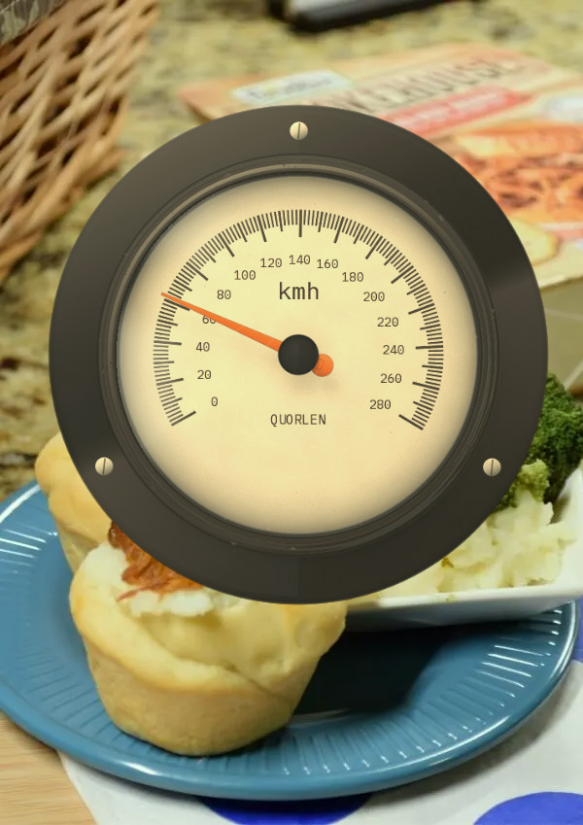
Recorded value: 62; km/h
